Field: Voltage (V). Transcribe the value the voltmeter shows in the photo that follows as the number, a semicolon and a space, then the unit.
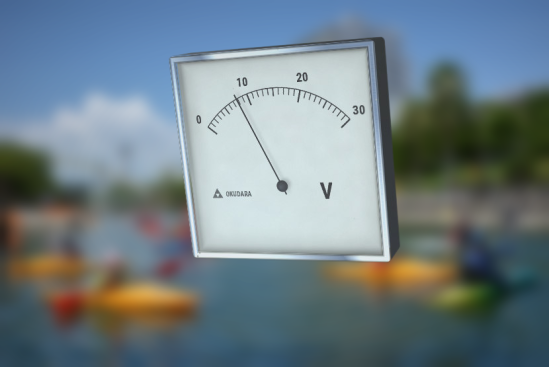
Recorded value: 8; V
